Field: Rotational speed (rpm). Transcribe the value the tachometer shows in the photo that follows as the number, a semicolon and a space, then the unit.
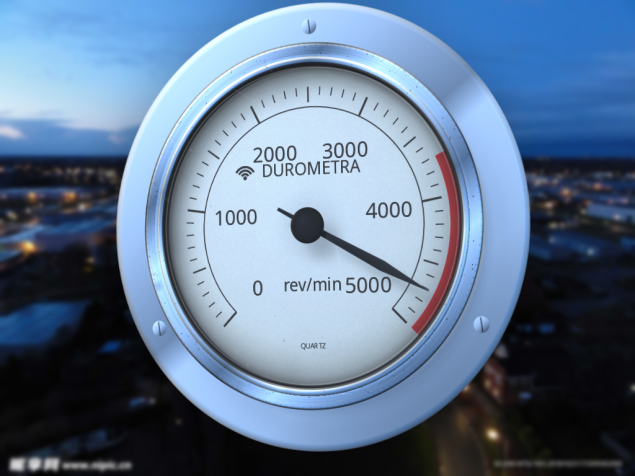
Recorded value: 4700; rpm
